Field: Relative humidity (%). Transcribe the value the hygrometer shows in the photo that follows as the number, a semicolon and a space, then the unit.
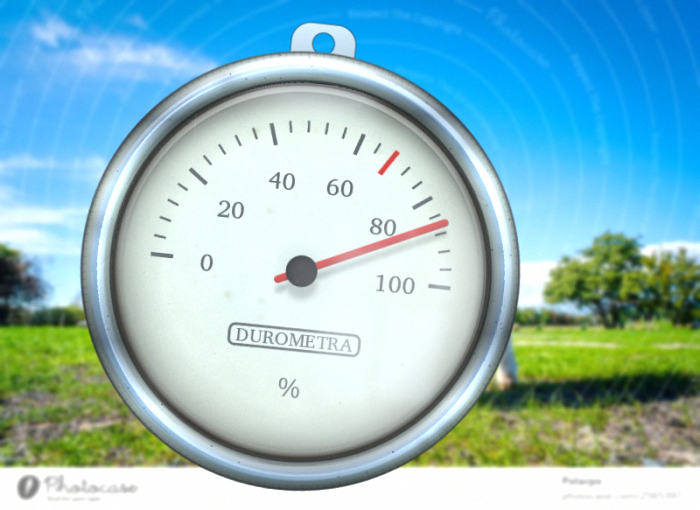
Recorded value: 86; %
